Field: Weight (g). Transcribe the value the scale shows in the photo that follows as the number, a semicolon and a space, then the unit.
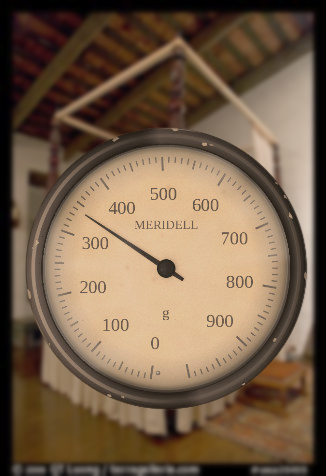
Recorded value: 340; g
